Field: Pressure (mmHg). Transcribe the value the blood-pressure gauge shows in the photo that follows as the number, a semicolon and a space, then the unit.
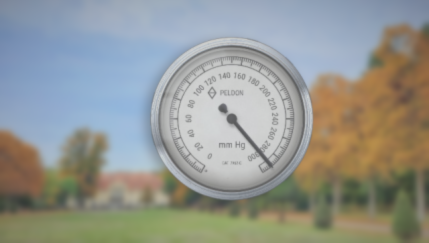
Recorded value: 290; mmHg
